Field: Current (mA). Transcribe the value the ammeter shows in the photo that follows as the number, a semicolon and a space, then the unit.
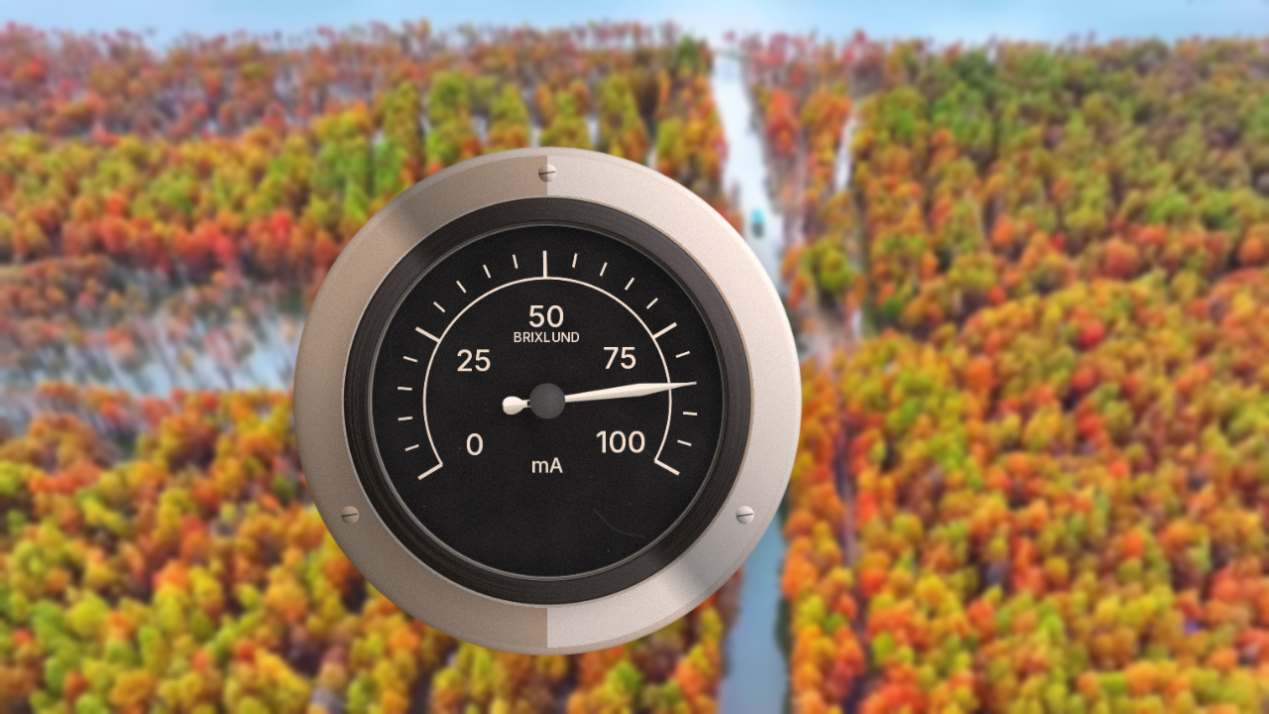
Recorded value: 85; mA
